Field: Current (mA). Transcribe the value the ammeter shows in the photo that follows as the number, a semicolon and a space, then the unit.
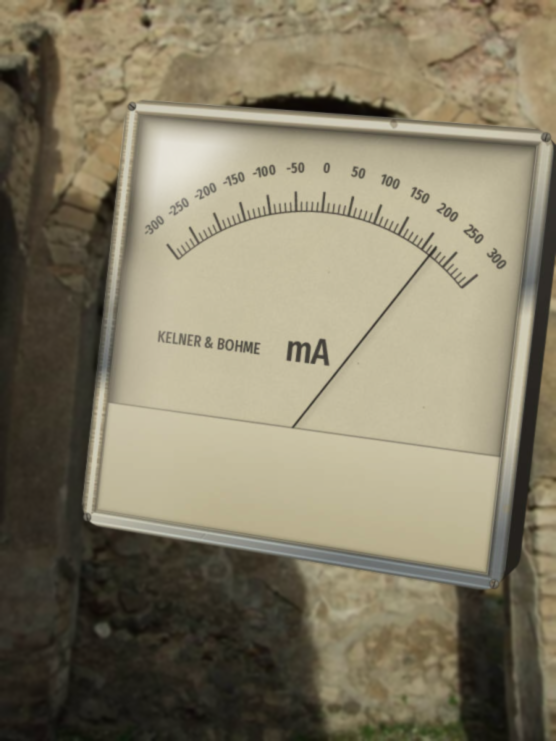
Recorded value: 220; mA
